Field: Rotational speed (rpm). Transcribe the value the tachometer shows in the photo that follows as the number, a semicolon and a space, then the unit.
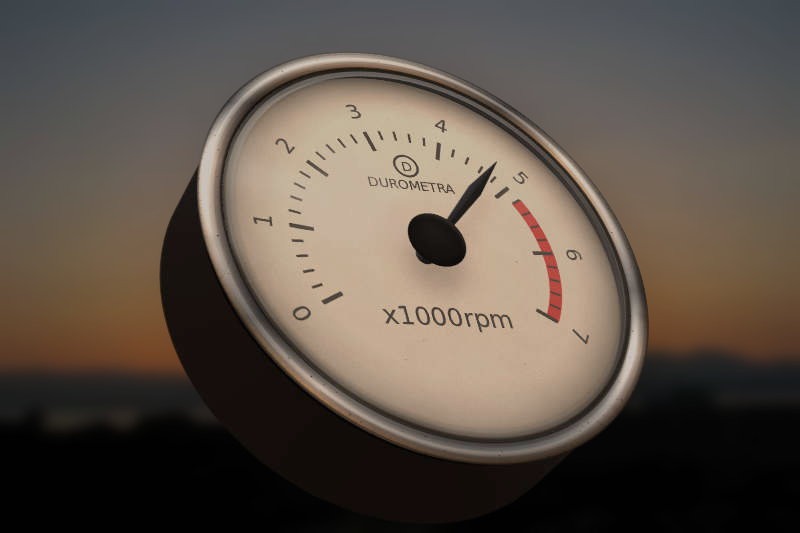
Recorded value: 4700; rpm
